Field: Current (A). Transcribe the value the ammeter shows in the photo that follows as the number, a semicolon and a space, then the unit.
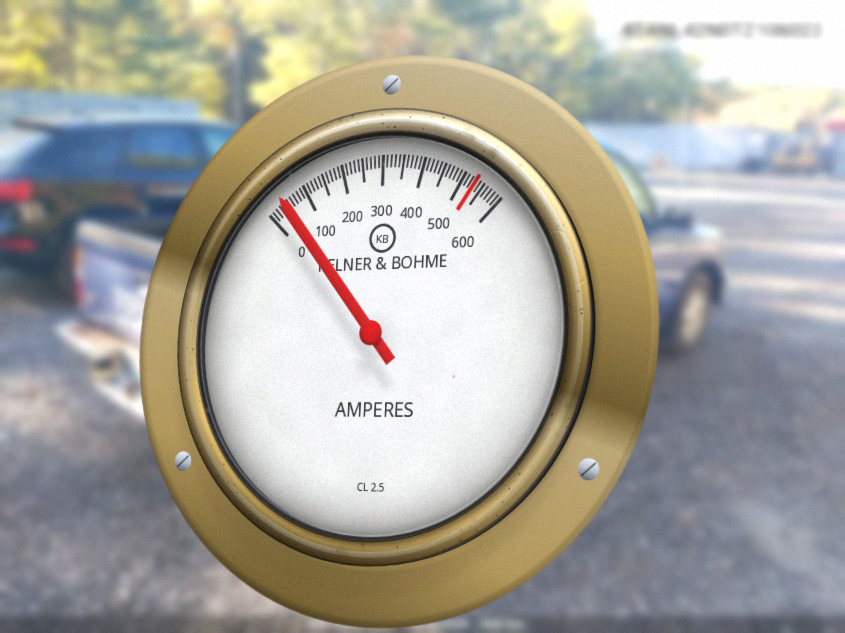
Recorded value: 50; A
